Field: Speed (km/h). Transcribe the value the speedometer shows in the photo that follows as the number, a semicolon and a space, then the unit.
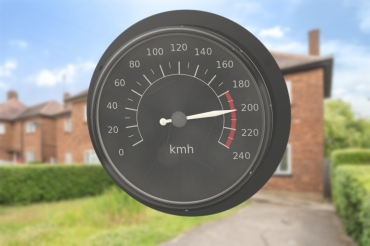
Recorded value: 200; km/h
